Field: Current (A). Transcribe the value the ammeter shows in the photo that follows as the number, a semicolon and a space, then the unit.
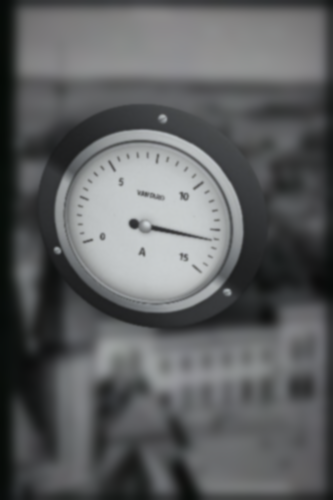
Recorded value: 13; A
